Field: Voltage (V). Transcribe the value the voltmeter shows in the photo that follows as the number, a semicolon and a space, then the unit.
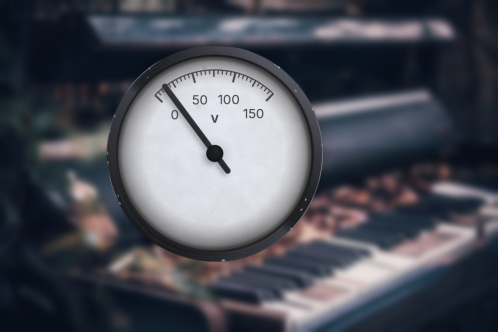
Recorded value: 15; V
